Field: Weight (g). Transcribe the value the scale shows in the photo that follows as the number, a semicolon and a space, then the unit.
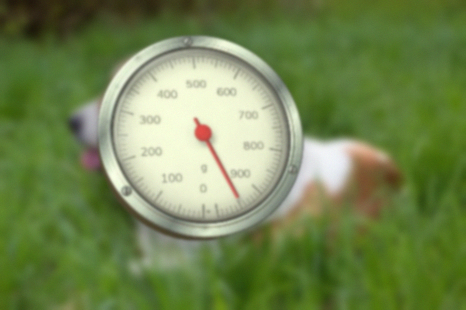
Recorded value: 950; g
